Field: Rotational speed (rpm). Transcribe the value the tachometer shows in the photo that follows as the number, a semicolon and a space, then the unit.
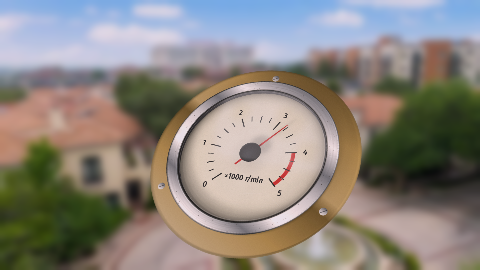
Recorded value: 3250; rpm
